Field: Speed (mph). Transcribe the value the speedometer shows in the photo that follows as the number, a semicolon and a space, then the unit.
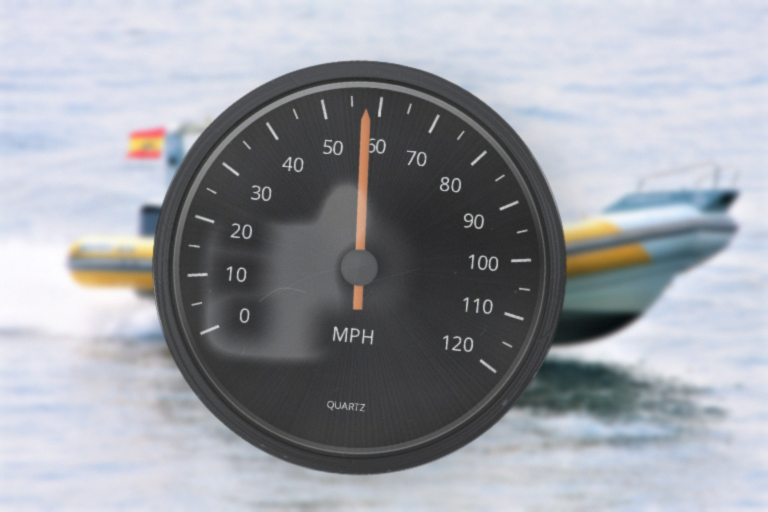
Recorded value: 57.5; mph
